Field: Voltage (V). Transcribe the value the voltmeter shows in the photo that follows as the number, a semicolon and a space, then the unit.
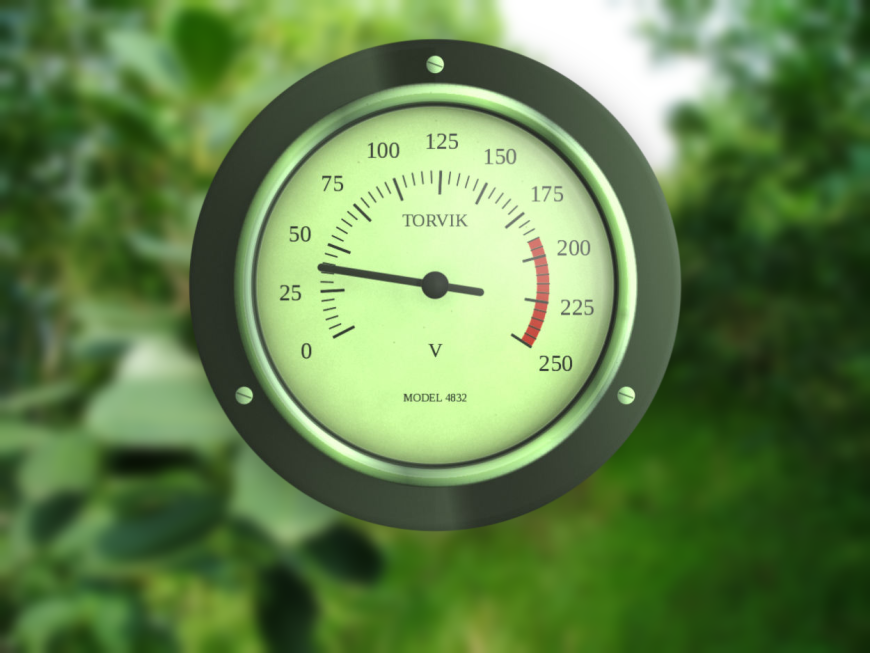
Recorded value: 37.5; V
